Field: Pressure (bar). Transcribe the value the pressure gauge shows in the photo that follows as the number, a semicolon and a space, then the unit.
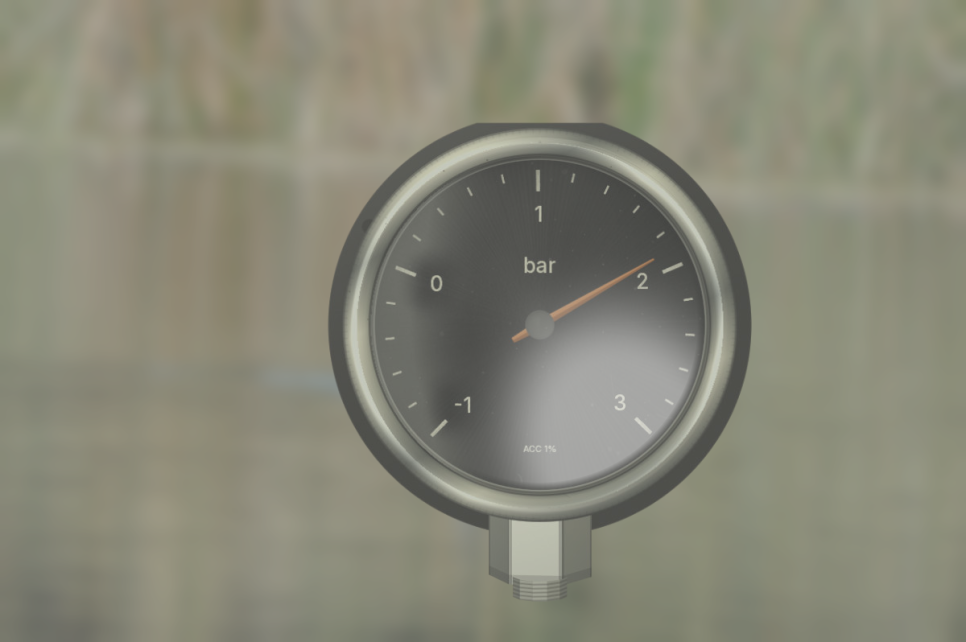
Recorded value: 1.9; bar
